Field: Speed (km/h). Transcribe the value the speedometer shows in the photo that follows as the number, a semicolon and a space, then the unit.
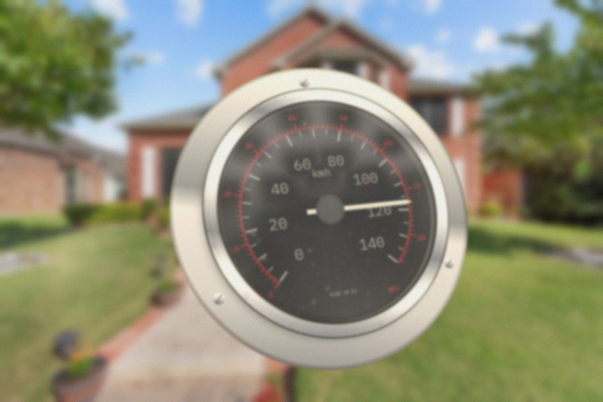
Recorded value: 117.5; km/h
